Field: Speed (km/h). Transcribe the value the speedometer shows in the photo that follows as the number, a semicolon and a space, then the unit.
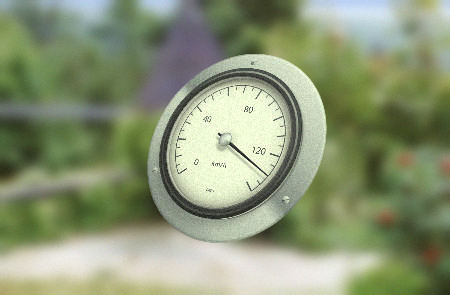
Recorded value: 130; km/h
